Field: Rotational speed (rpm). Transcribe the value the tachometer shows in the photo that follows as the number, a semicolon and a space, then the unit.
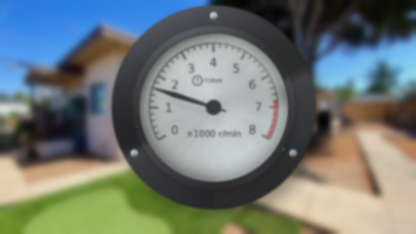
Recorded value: 1600; rpm
